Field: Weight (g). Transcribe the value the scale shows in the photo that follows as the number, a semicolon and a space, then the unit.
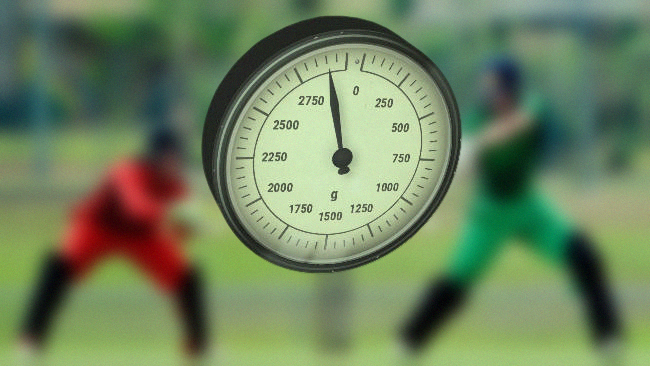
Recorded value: 2900; g
